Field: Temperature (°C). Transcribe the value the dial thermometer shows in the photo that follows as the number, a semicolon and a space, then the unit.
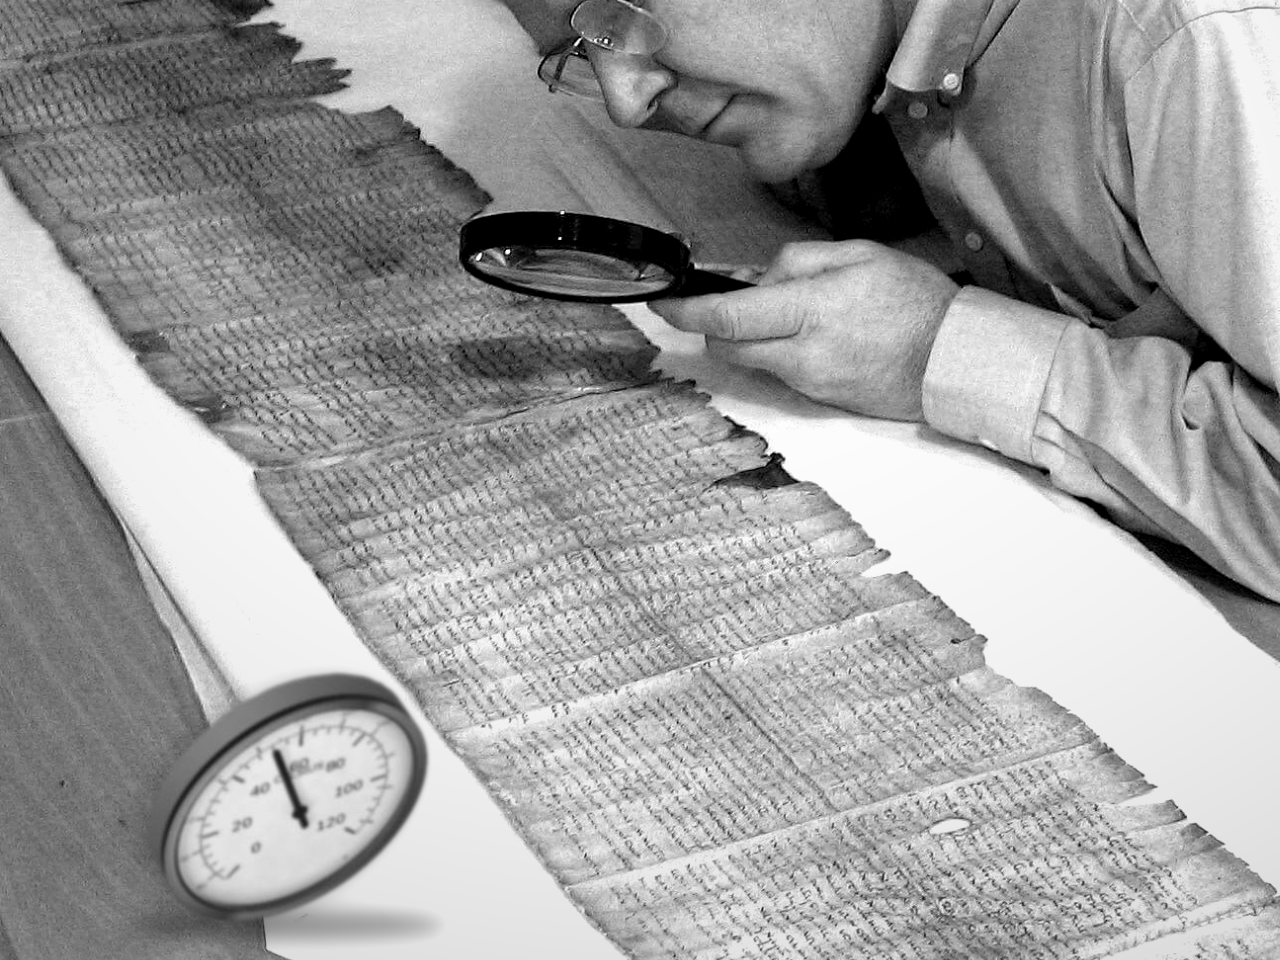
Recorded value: 52; °C
